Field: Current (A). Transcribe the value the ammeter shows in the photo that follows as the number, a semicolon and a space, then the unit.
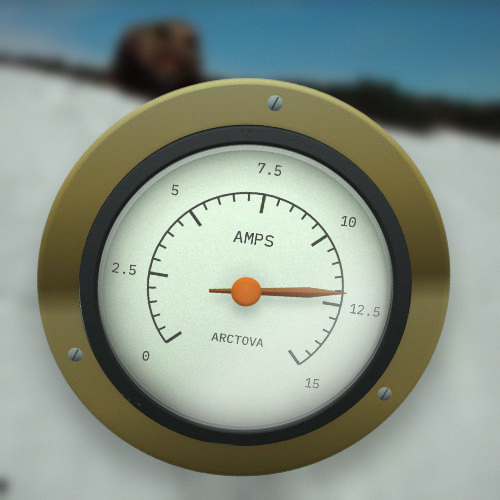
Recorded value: 12; A
